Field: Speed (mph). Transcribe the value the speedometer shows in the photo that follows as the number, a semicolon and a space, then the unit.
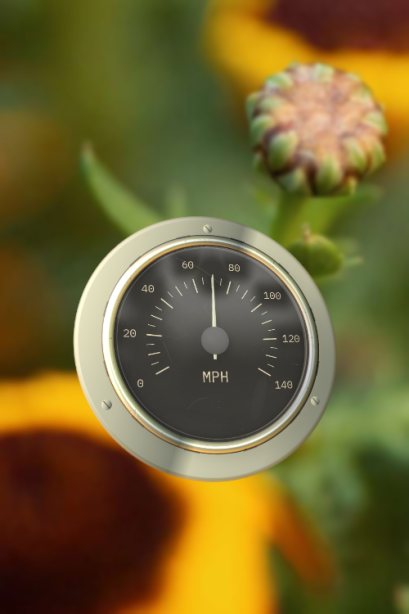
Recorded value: 70; mph
